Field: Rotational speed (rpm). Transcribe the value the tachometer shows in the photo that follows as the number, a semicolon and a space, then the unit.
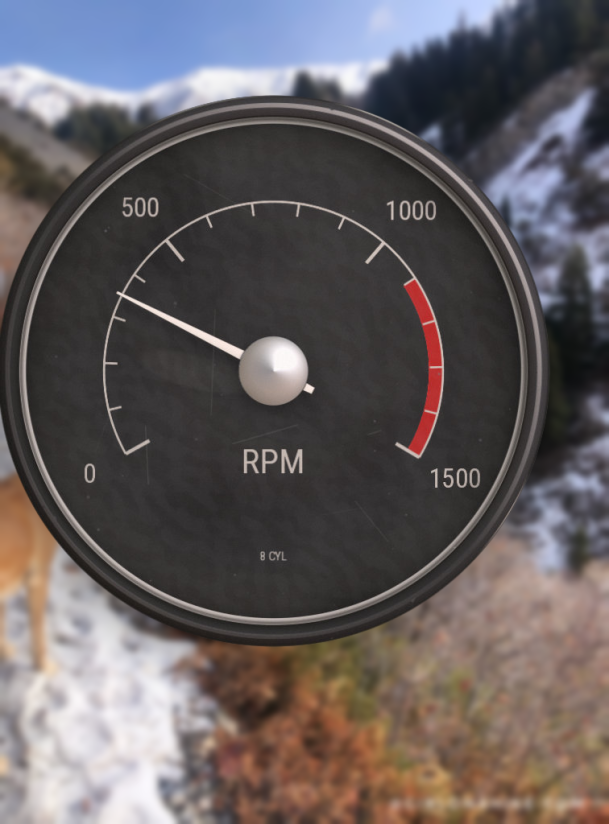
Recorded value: 350; rpm
